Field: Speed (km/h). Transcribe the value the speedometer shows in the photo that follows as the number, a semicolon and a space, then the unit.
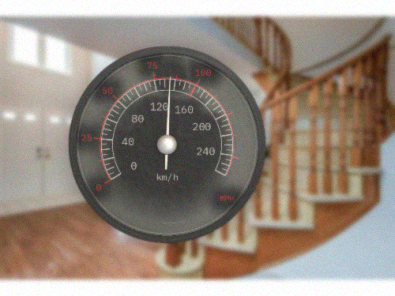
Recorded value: 135; km/h
